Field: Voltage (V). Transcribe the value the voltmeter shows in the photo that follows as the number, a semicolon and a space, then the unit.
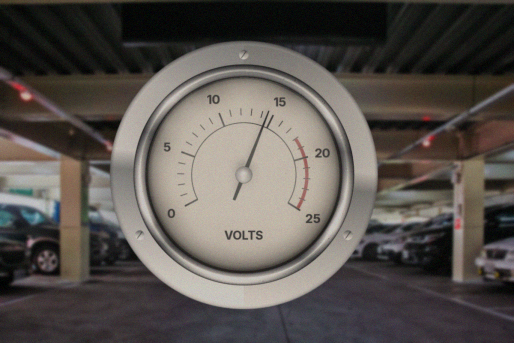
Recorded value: 14.5; V
